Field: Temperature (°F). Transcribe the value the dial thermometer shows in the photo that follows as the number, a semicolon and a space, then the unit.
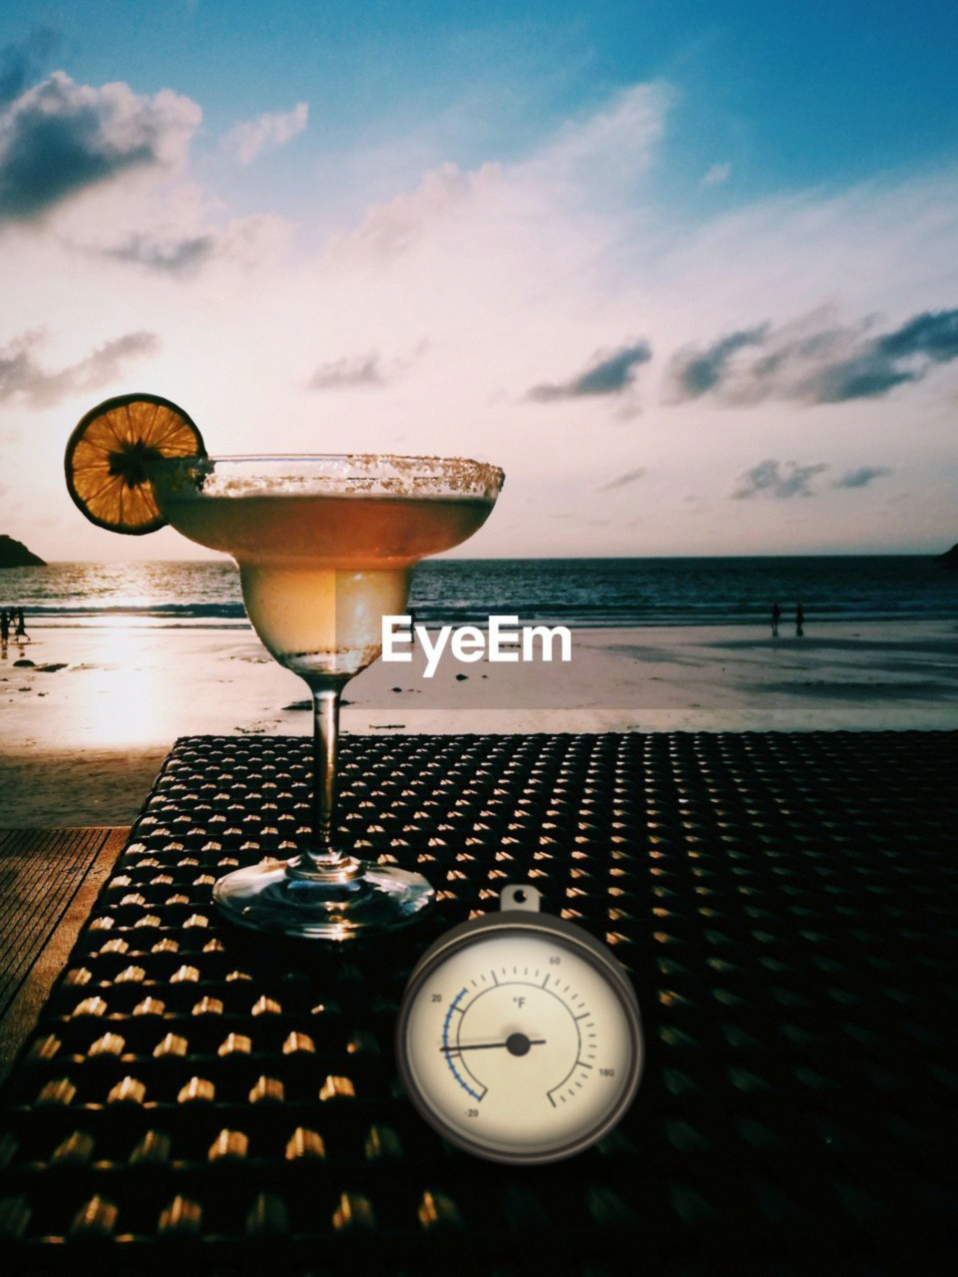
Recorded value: 4; °F
